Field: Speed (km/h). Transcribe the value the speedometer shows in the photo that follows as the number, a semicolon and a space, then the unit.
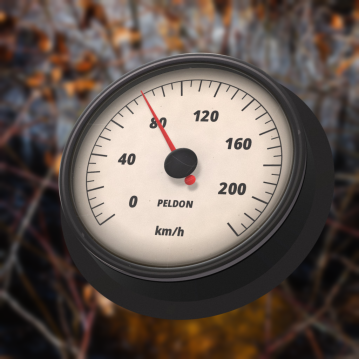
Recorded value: 80; km/h
